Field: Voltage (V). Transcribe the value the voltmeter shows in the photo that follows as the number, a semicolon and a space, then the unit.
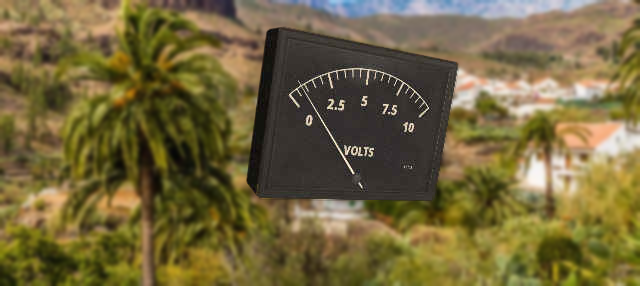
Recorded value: 0.75; V
